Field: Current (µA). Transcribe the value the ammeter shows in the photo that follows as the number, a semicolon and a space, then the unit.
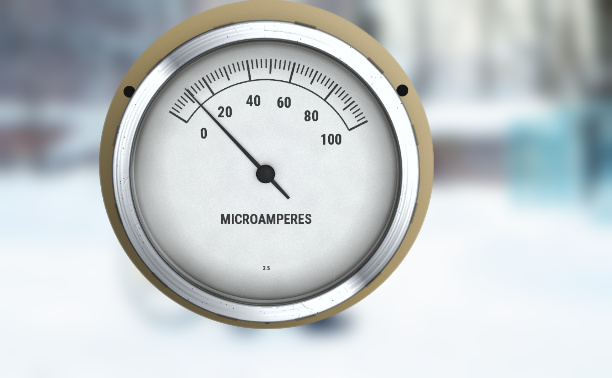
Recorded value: 12; µA
